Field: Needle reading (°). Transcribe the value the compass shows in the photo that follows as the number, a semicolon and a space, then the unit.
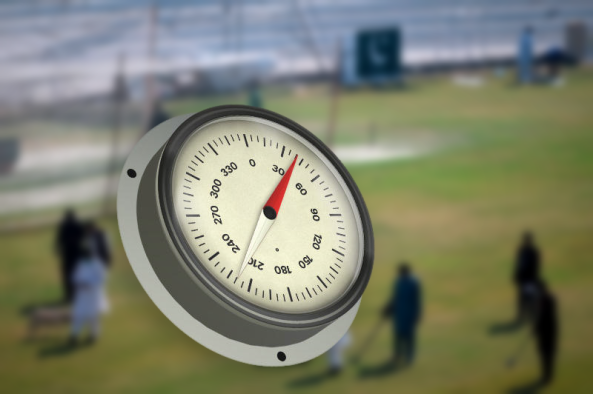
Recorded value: 40; °
